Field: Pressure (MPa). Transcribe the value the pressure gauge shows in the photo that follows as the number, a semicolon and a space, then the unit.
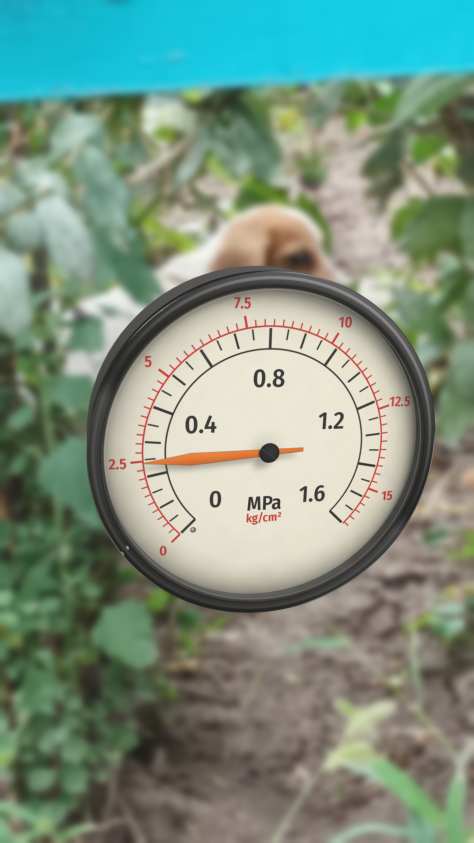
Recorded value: 0.25; MPa
